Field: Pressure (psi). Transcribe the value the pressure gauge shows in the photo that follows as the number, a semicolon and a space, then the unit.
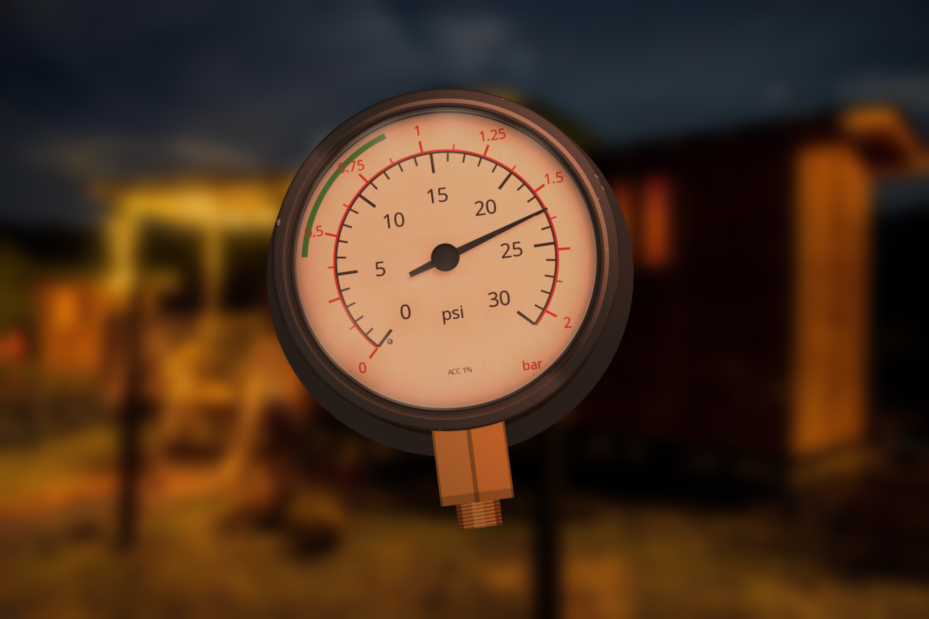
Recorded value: 23; psi
